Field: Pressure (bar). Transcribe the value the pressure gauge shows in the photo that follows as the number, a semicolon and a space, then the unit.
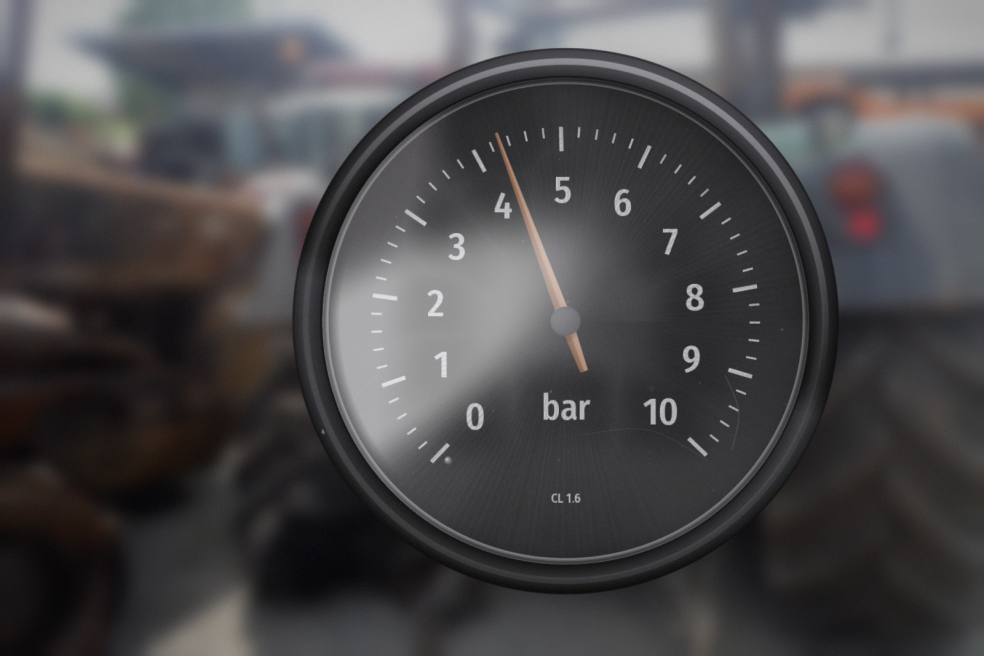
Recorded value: 4.3; bar
